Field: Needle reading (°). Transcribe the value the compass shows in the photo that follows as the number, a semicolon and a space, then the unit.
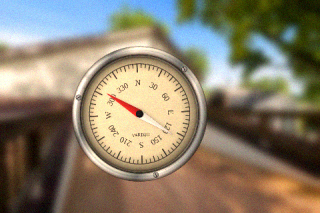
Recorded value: 305; °
